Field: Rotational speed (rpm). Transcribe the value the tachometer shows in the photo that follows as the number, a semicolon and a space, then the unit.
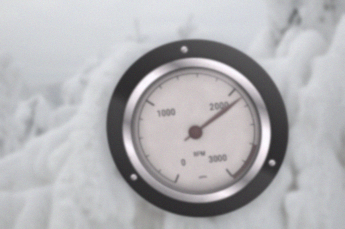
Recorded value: 2100; rpm
